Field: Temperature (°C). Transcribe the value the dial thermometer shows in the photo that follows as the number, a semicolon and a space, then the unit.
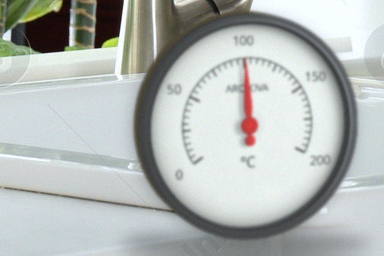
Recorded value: 100; °C
